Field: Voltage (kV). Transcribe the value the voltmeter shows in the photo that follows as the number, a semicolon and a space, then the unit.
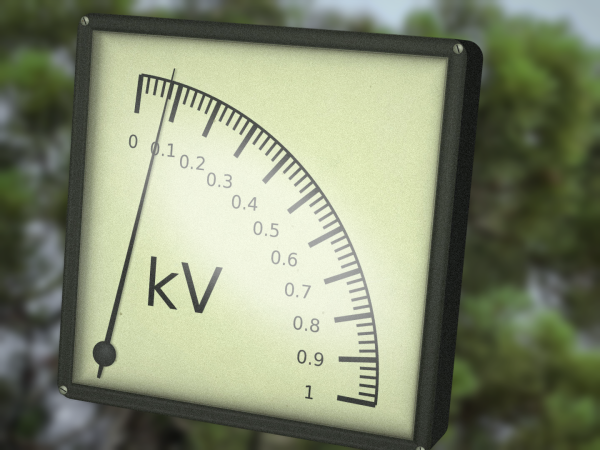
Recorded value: 0.08; kV
